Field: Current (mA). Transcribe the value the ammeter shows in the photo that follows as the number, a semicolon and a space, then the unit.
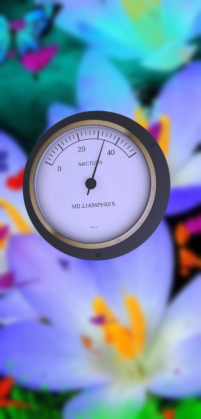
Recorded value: 34; mA
